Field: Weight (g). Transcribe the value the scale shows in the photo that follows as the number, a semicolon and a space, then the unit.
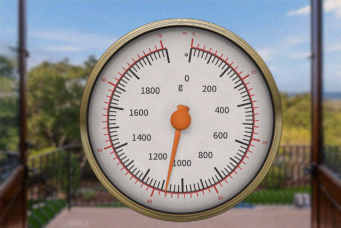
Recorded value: 1080; g
